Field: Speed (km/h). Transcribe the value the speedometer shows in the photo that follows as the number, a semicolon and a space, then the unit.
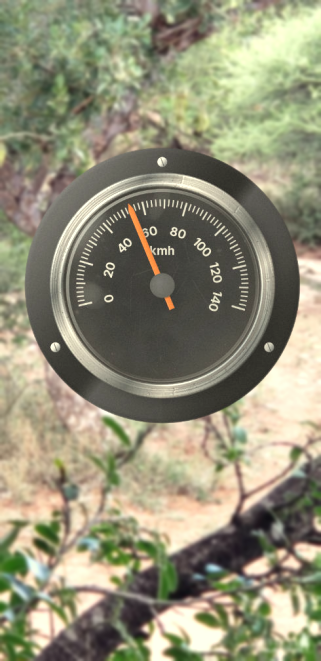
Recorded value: 54; km/h
